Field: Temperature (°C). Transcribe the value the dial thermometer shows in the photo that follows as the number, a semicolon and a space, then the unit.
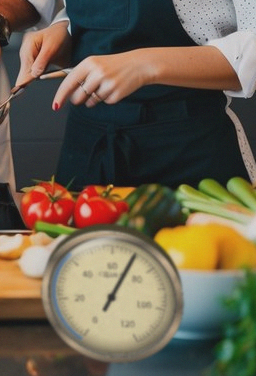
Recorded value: 70; °C
